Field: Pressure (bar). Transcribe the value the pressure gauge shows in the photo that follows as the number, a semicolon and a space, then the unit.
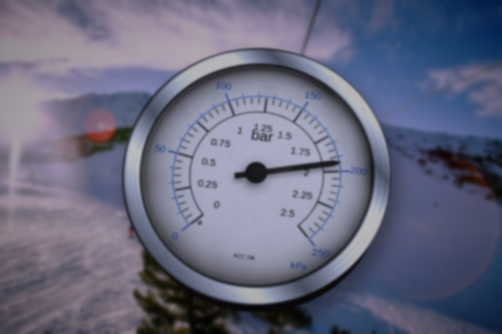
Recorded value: 1.95; bar
